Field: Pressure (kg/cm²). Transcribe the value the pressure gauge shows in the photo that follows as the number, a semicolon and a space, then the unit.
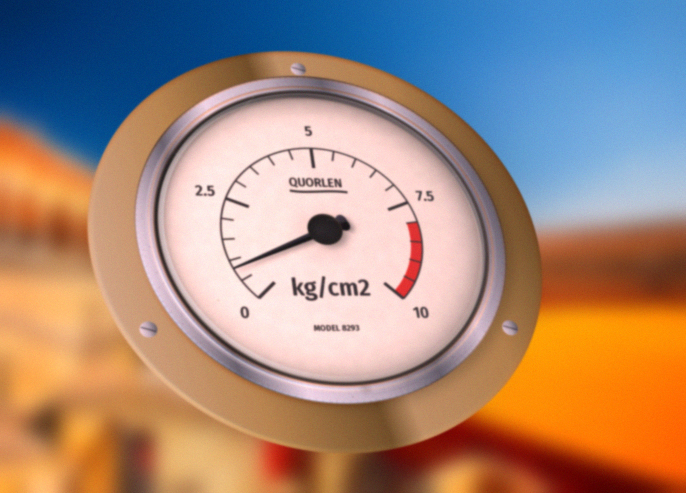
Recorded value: 0.75; kg/cm²
